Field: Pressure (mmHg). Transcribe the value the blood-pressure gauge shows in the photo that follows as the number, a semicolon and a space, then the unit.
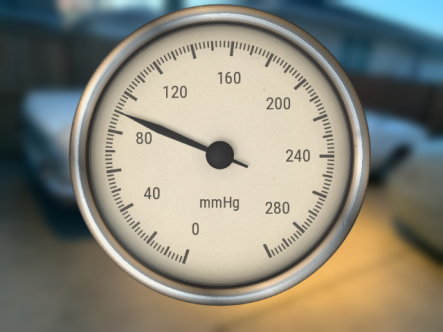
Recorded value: 90; mmHg
